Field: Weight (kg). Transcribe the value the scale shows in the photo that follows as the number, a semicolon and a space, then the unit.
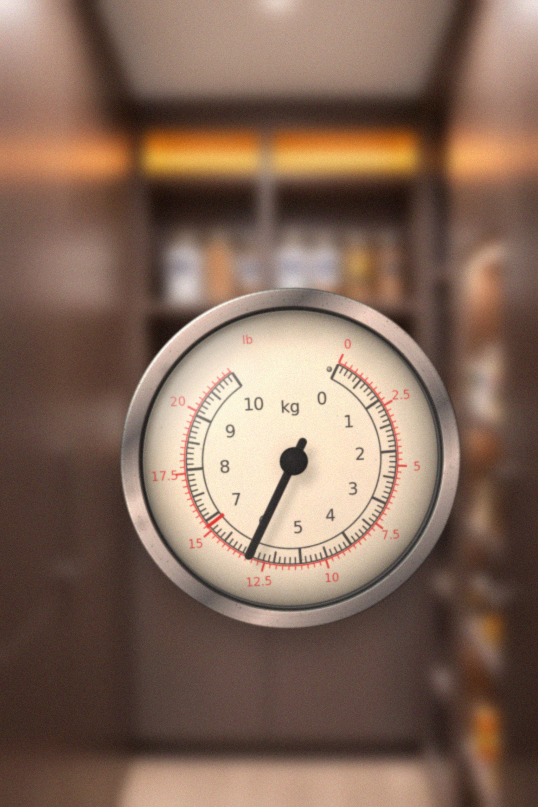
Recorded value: 6; kg
